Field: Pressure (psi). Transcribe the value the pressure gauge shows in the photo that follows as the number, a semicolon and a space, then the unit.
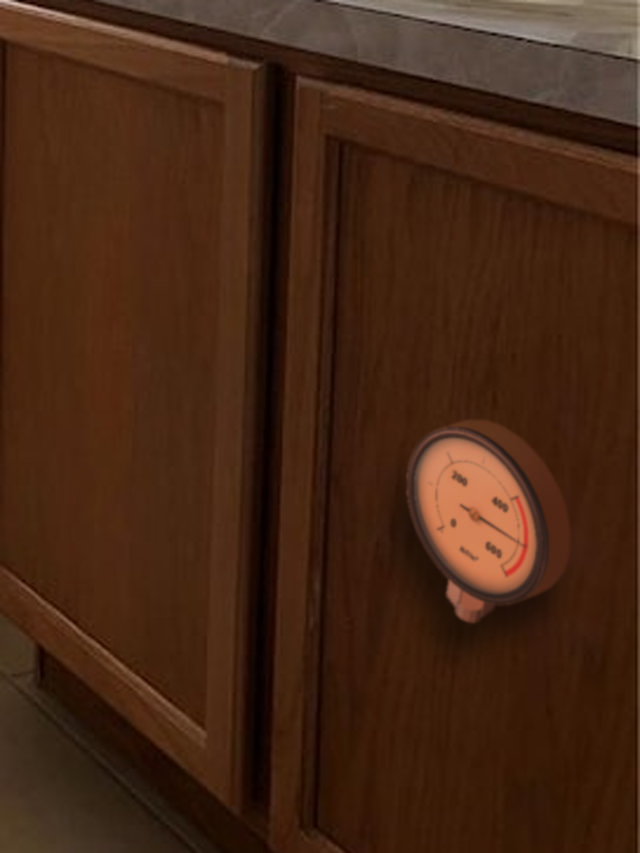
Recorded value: 500; psi
